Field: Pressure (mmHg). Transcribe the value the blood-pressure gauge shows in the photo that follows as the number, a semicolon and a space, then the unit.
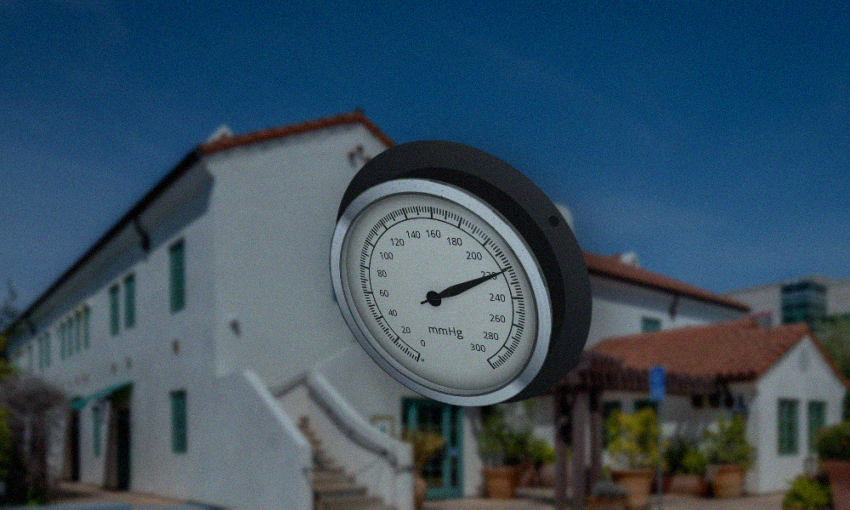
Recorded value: 220; mmHg
